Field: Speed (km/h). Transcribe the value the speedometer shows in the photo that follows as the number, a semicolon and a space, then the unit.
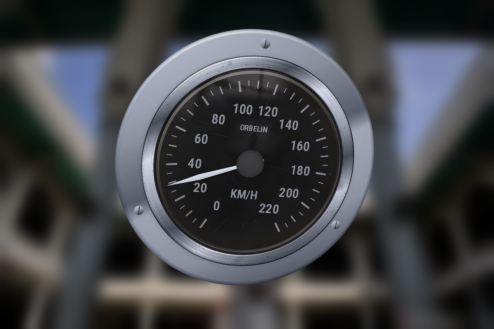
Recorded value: 30; km/h
